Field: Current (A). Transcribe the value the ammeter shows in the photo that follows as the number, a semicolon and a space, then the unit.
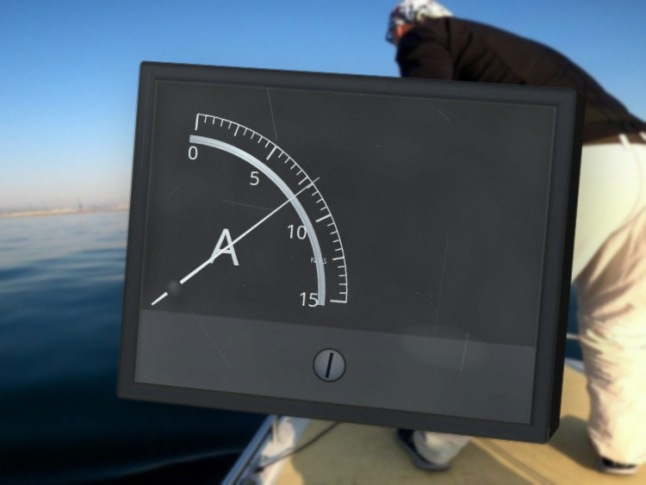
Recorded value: 8; A
